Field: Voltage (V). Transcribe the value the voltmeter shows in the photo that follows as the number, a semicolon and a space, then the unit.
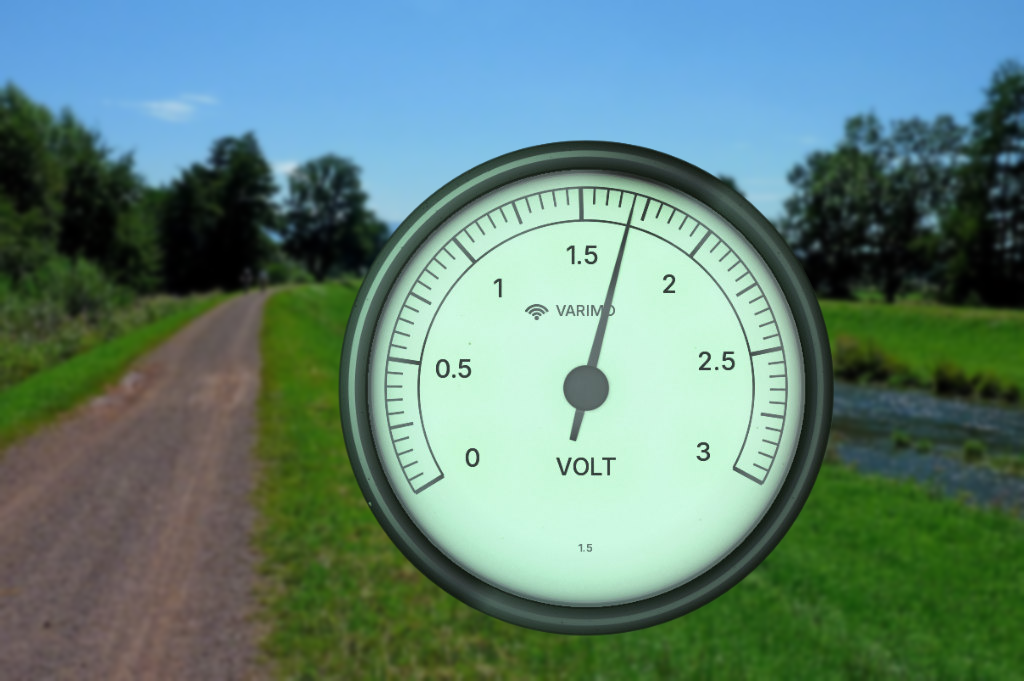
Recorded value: 1.7; V
